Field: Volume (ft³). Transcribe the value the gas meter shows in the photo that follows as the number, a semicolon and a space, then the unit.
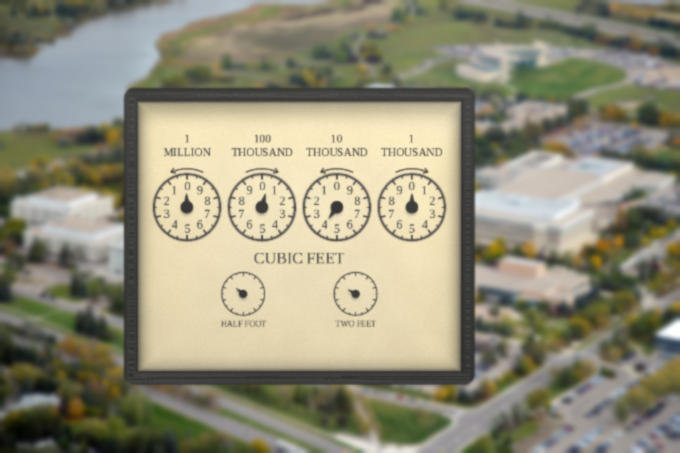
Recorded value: 4000; ft³
